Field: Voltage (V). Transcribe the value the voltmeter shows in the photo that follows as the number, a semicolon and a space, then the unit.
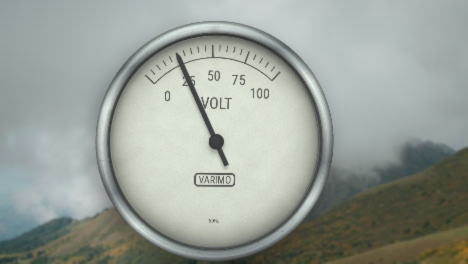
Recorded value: 25; V
